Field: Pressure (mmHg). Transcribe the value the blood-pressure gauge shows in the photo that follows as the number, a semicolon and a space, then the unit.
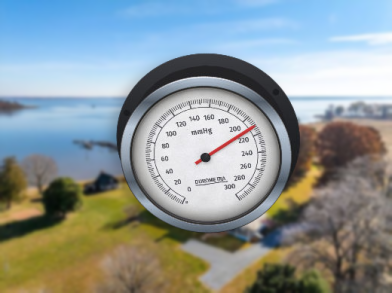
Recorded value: 210; mmHg
